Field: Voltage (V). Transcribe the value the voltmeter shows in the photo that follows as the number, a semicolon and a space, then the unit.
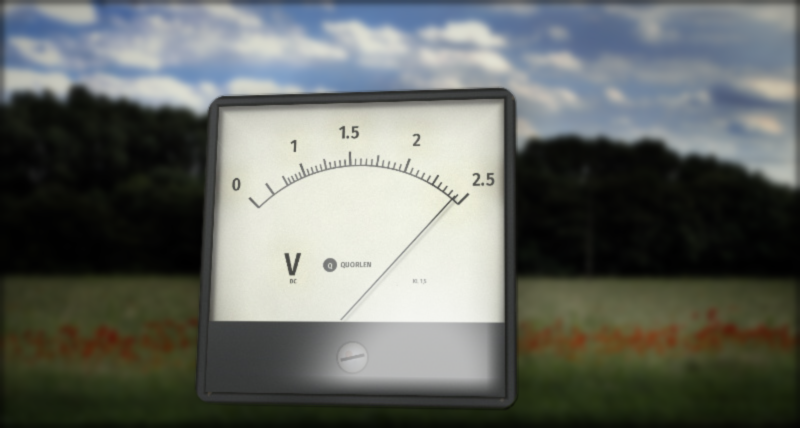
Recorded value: 2.45; V
